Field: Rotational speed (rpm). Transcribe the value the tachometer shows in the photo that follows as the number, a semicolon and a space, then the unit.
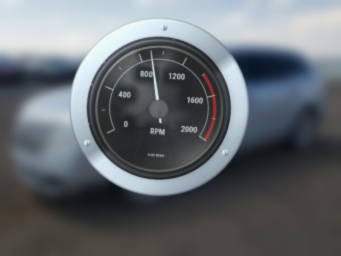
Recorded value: 900; rpm
